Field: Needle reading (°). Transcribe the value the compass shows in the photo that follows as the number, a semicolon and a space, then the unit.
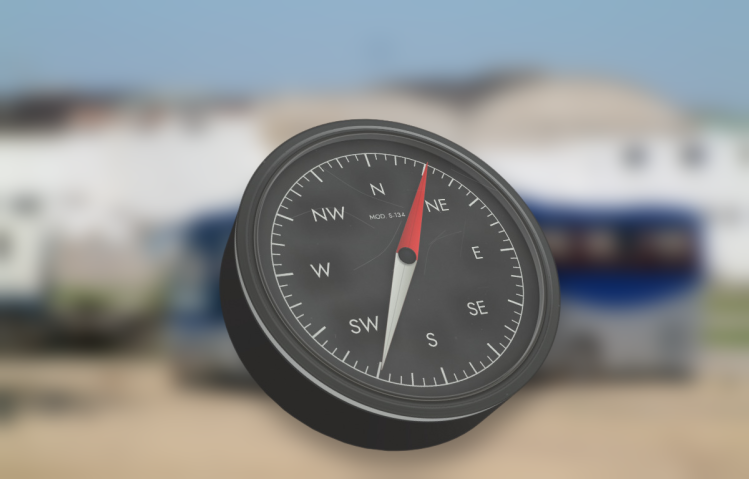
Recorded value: 30; °
